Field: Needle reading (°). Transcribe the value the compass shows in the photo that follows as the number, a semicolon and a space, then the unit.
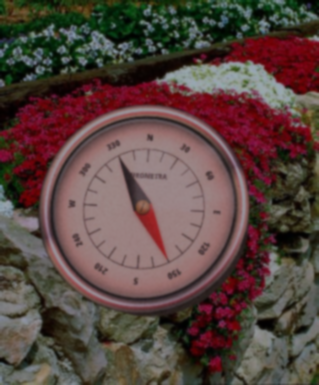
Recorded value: 150; °
